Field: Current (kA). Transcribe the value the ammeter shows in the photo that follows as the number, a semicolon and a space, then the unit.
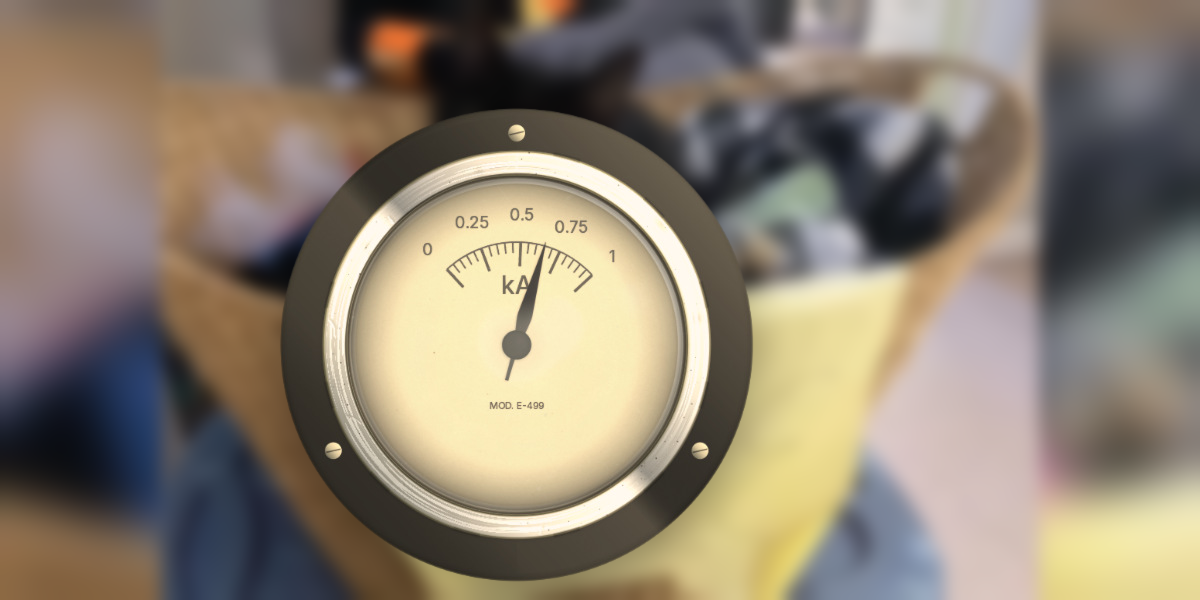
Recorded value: 0.65; kA
